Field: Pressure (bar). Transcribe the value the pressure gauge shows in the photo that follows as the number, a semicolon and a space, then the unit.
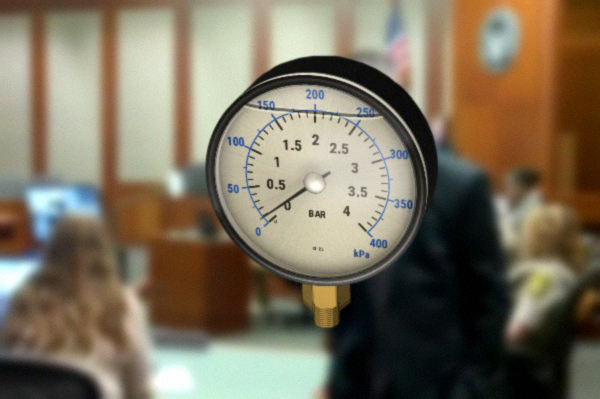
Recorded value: 0.1; bar
